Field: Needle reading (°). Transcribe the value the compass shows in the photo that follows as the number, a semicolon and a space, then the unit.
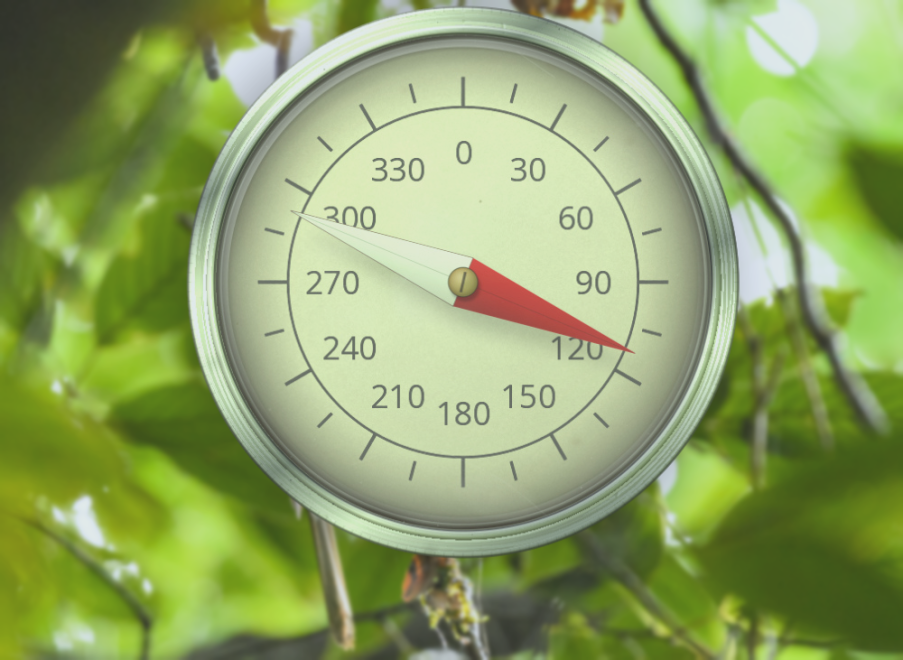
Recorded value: 112.5; °
